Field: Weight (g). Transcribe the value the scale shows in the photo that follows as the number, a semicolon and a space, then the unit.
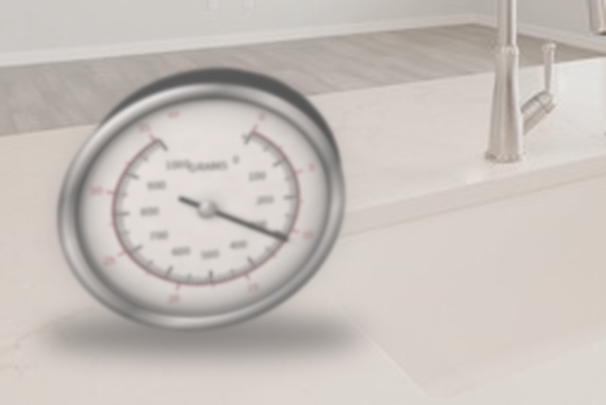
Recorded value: 300; g
